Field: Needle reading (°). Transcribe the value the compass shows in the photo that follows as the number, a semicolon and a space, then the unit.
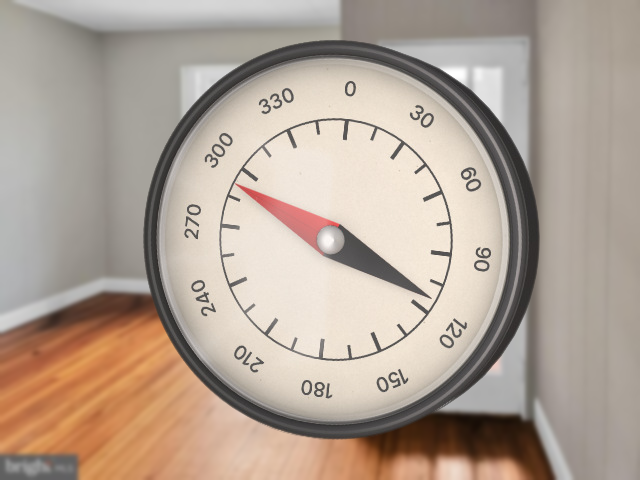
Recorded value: 292.5; °
